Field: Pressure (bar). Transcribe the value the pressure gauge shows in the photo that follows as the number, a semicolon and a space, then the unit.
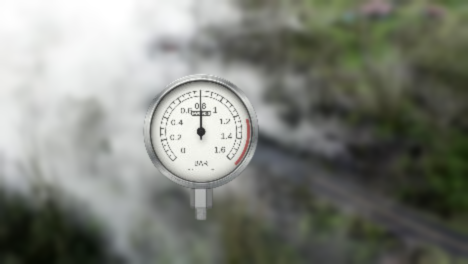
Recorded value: 0.8; bar
